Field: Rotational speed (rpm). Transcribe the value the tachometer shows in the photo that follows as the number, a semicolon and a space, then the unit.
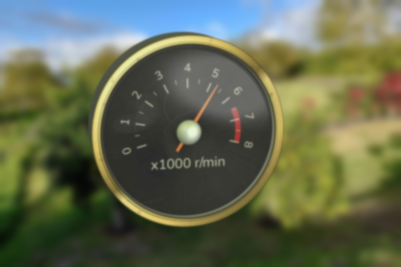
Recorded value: 5250; rpm
